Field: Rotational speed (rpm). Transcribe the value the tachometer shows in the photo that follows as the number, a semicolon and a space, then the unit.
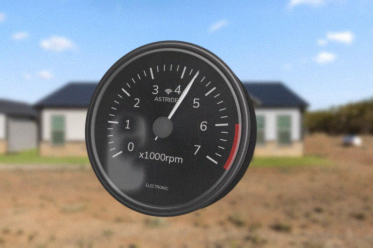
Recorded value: 4400; rpm
